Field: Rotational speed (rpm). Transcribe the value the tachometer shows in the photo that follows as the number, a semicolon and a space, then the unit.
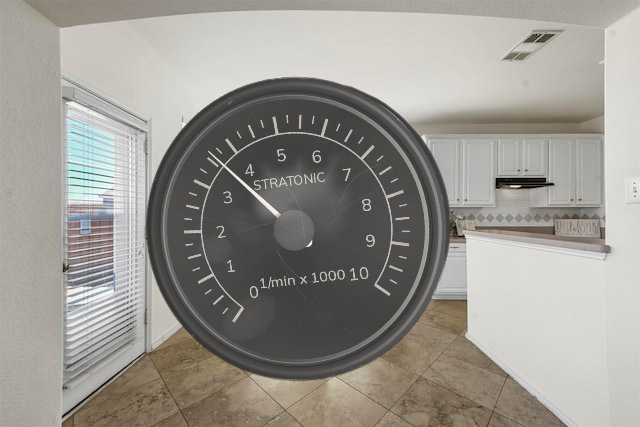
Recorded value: 3625; rpm
